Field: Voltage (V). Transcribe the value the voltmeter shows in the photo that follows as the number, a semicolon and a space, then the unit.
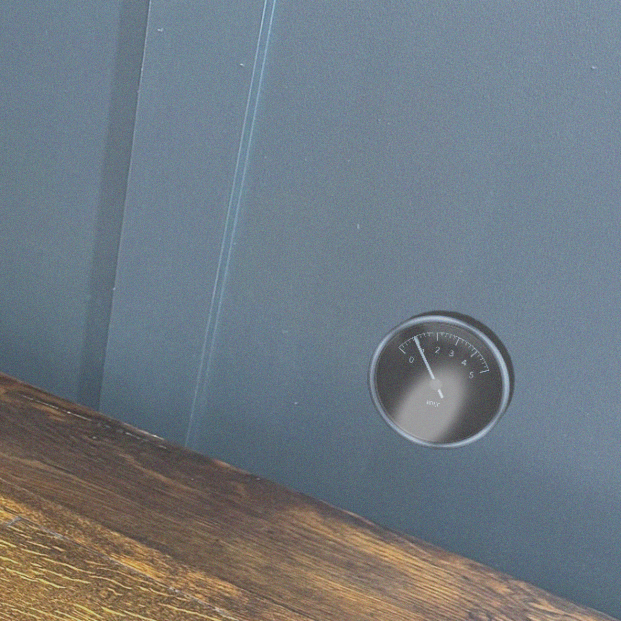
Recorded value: 1; V
